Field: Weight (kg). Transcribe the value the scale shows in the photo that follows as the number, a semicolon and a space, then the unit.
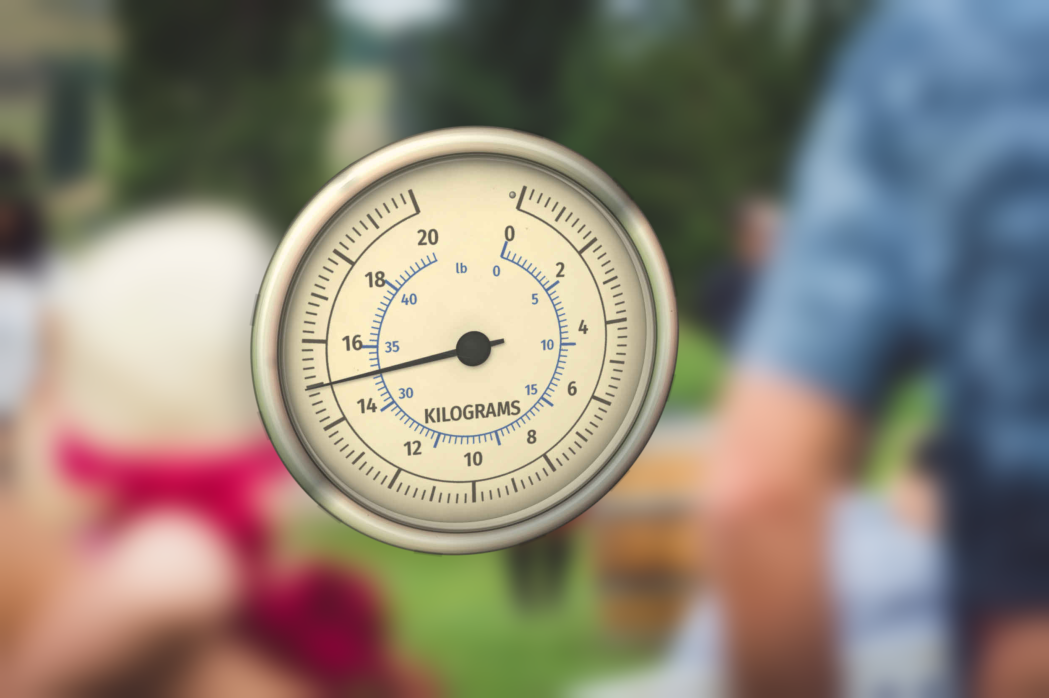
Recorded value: 15; kg
